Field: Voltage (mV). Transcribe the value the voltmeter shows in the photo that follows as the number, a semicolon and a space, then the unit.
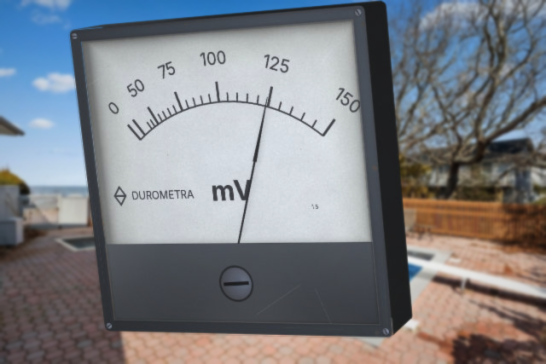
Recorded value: 125; mV
